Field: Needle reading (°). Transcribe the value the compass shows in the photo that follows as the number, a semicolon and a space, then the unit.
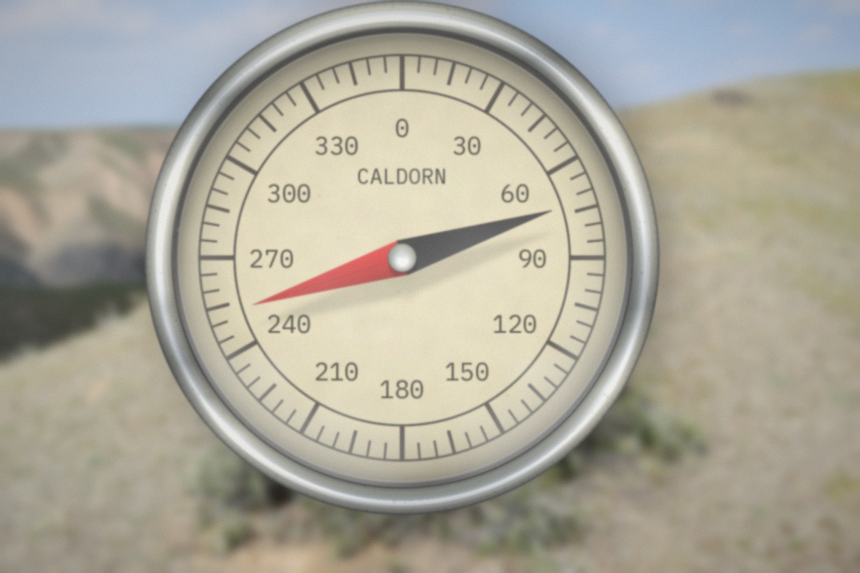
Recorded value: 252.5; °
